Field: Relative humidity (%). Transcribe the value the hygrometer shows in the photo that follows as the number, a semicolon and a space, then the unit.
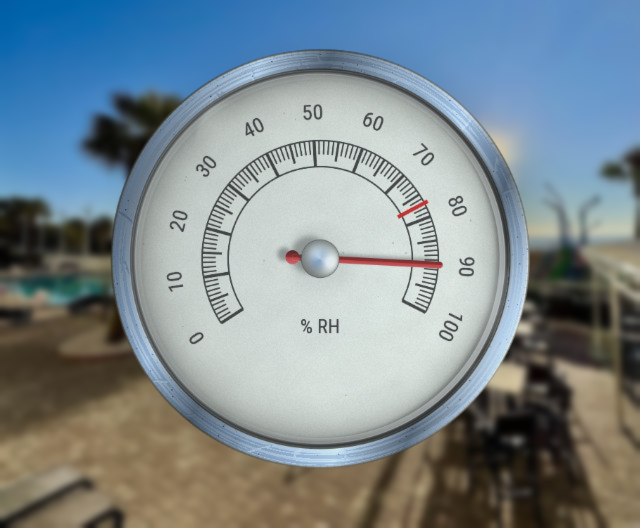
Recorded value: 90; %
